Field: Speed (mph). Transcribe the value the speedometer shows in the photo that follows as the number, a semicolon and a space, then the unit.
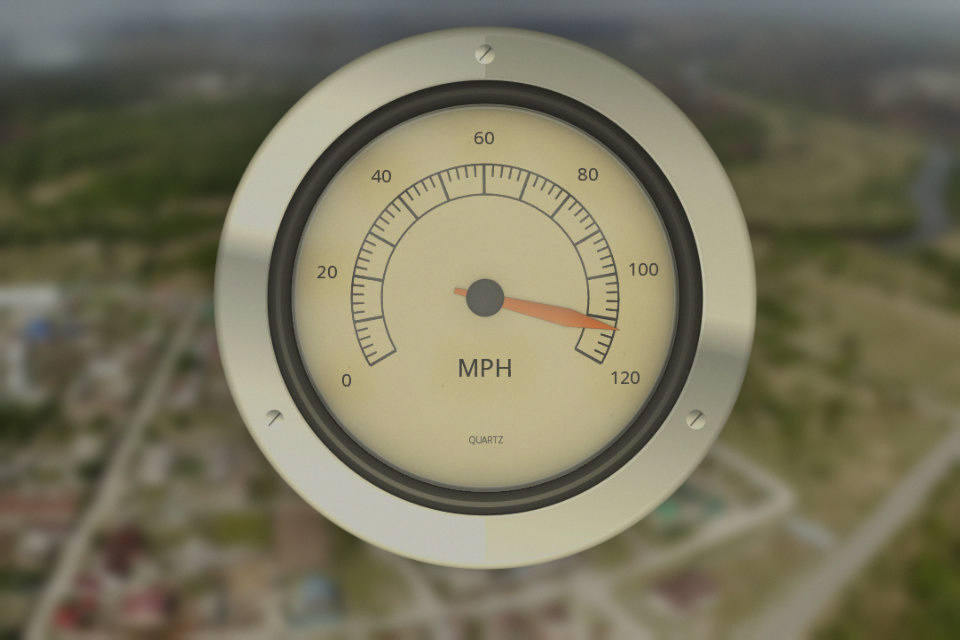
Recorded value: 112; mph
